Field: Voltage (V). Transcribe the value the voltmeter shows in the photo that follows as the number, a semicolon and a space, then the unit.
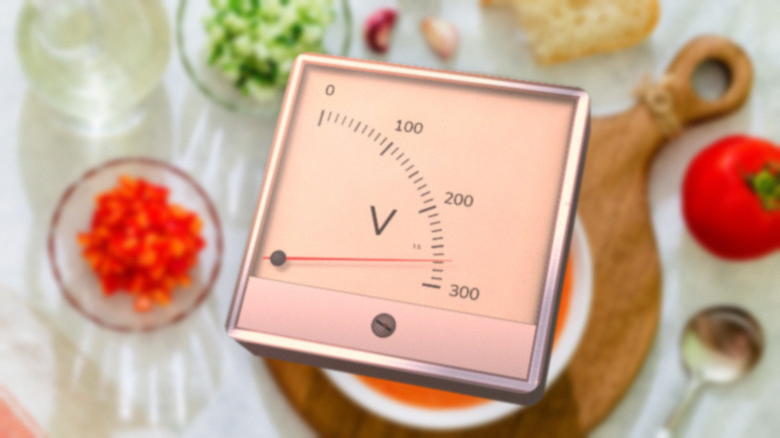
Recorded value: 270; V
